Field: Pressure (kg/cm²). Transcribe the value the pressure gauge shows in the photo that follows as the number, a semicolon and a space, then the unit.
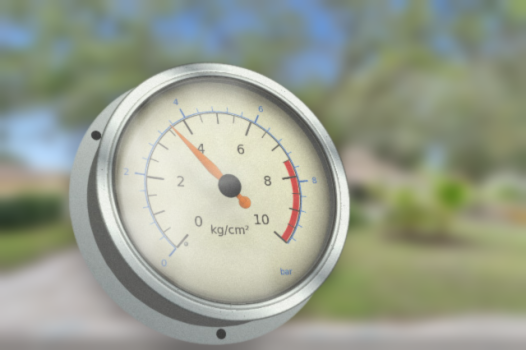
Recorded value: 3.5; kg/cm²
